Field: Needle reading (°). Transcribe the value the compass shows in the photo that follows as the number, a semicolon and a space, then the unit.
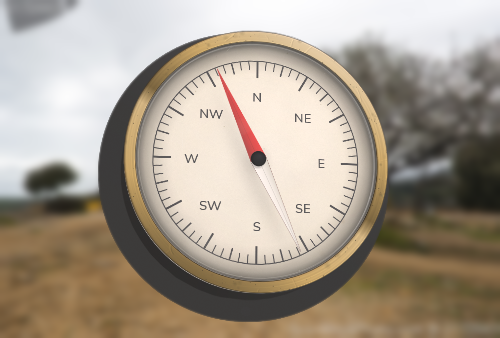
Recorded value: 335; °
